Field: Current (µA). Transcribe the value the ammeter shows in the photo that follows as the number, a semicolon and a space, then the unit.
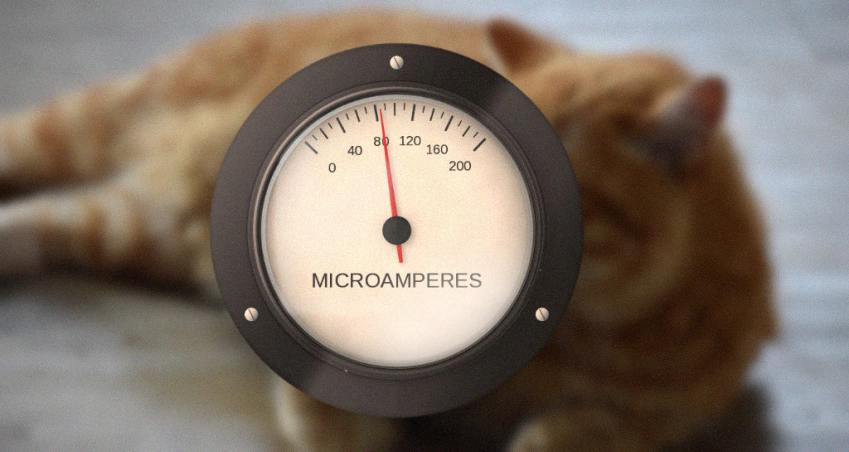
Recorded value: 85; µA
